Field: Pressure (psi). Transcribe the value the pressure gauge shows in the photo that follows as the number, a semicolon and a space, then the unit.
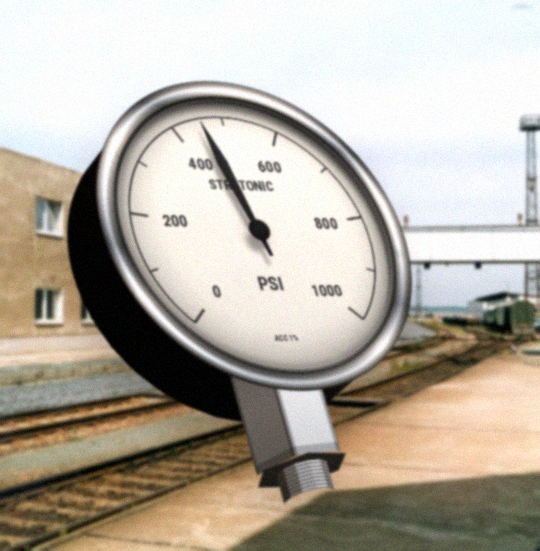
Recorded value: 450; psi
